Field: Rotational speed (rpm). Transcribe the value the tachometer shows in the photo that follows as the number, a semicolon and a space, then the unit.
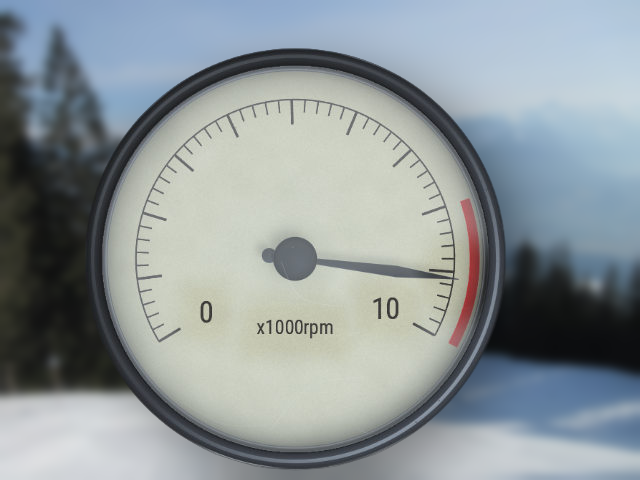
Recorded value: 9100; rpm
